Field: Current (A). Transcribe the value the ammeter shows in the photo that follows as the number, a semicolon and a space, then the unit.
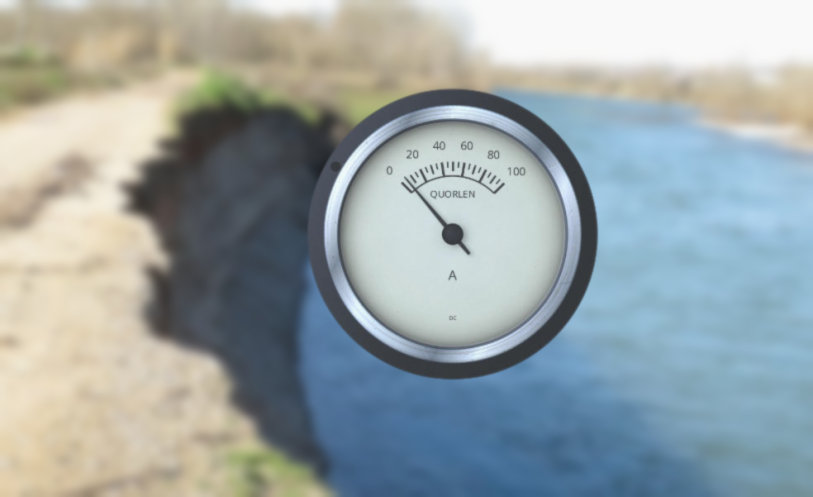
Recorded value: 5; A
